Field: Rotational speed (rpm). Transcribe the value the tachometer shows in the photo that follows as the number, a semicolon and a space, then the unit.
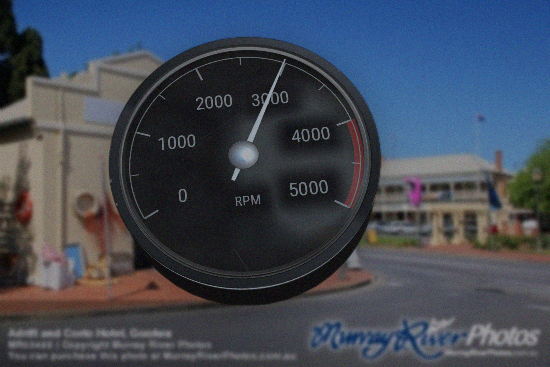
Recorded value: 3000; rpm
